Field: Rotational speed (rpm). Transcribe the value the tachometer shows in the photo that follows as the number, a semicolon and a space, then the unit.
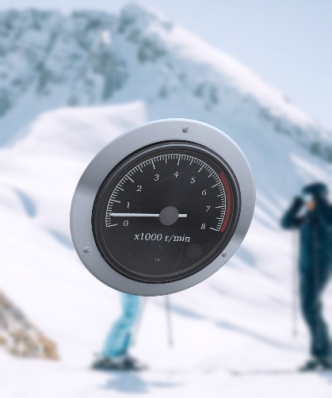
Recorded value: 500; rpm
